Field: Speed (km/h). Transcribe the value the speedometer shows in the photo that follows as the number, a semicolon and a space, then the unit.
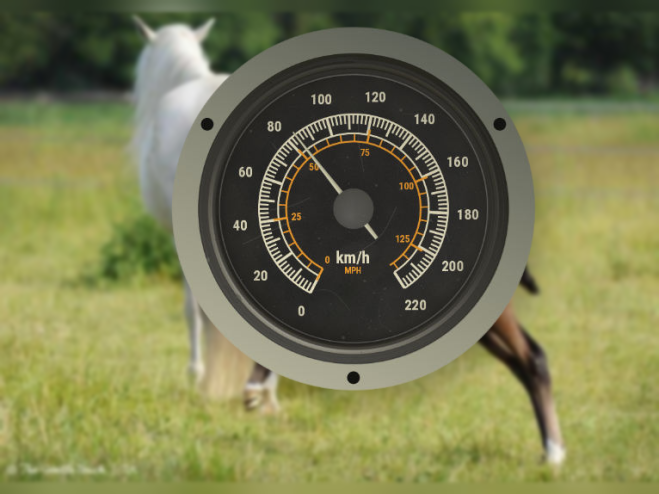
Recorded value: 84; km/h
